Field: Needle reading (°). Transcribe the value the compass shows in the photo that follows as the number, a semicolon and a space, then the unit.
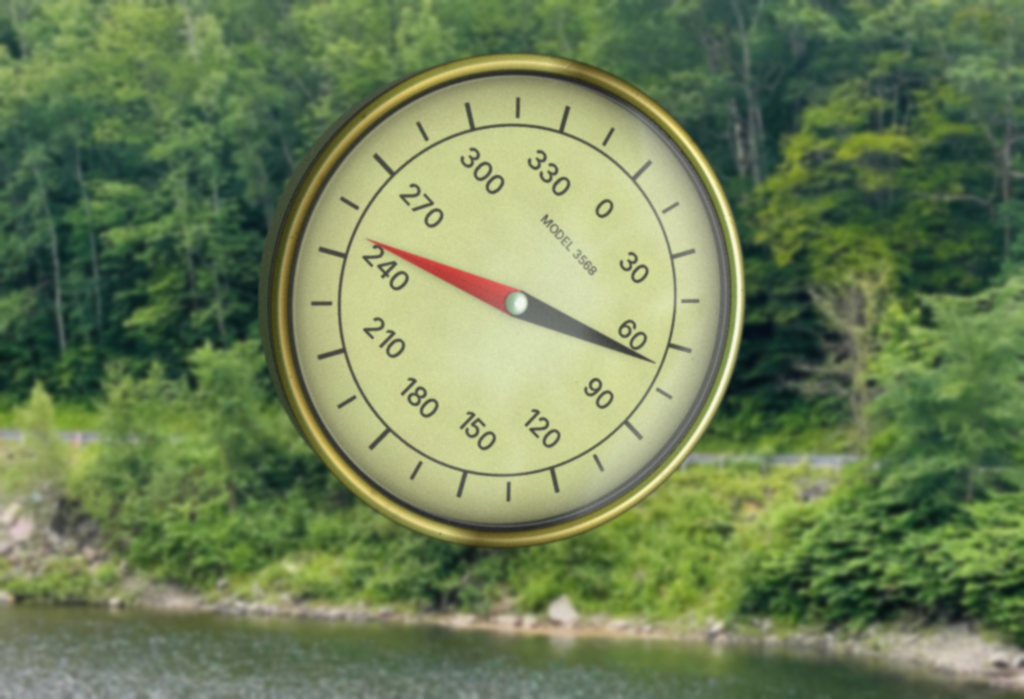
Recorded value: 247.5; °
